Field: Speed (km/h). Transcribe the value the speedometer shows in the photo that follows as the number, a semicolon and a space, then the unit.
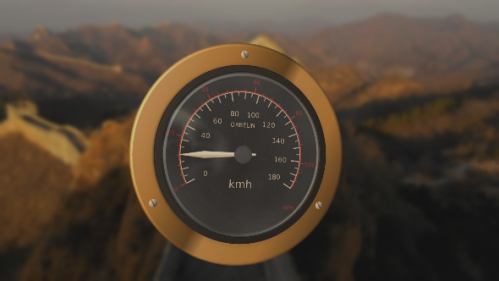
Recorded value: 20; km/h
